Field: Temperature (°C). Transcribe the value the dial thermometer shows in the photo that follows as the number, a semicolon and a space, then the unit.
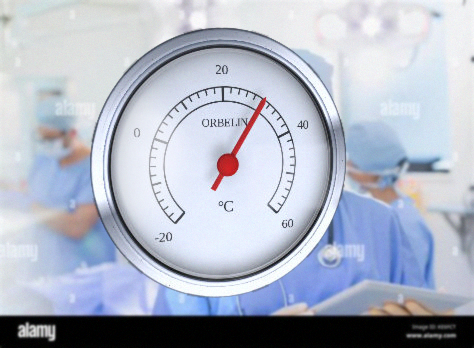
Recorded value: 30; °C
